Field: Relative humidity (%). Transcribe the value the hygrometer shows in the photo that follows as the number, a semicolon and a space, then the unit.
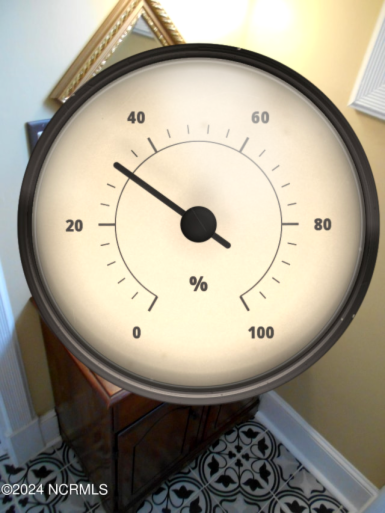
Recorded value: 32; %
